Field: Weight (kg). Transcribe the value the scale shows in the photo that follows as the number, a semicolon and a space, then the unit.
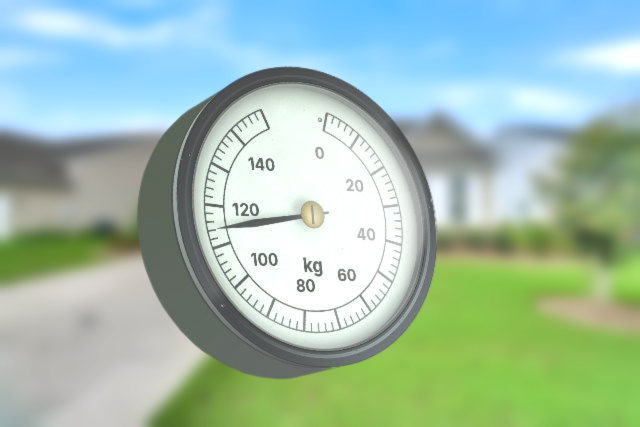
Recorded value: 114; kg
